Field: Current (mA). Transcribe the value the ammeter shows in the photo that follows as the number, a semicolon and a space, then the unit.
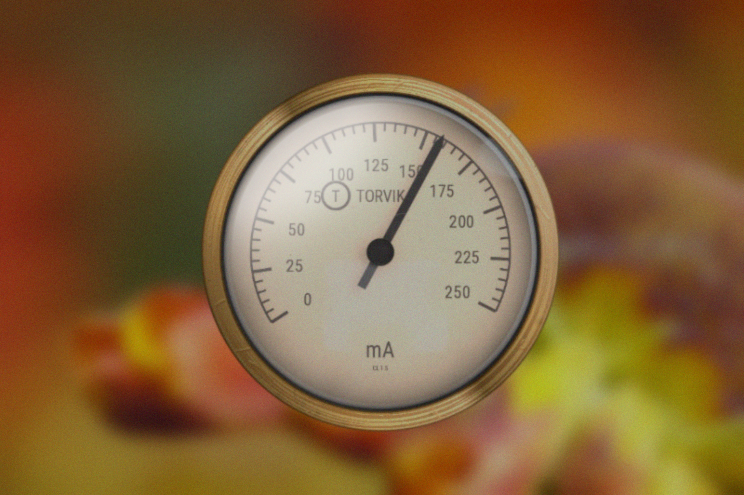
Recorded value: 157.5; mA
